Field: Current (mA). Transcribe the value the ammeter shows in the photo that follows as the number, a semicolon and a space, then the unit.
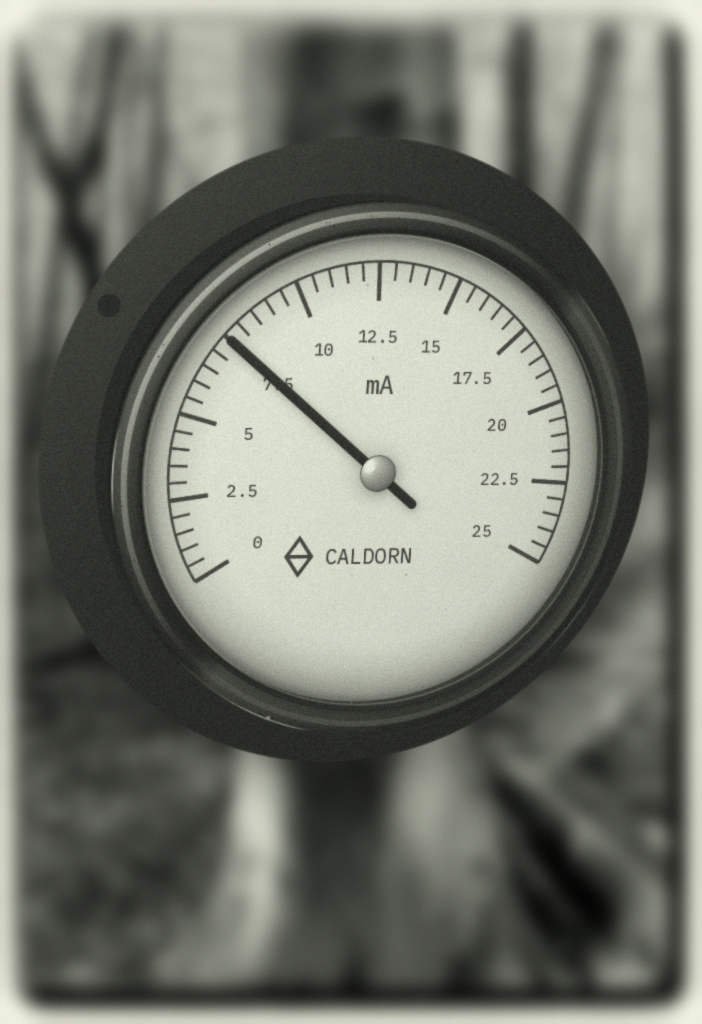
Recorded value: 7.5; mA
